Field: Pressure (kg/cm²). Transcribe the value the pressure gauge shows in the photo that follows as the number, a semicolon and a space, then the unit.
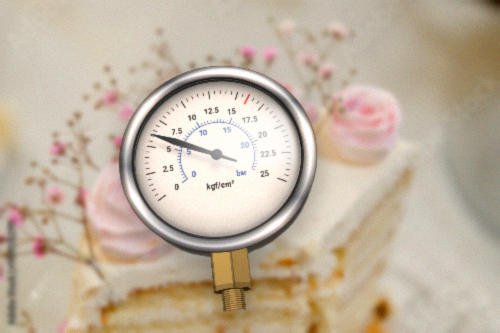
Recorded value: 6; kg/cm²
